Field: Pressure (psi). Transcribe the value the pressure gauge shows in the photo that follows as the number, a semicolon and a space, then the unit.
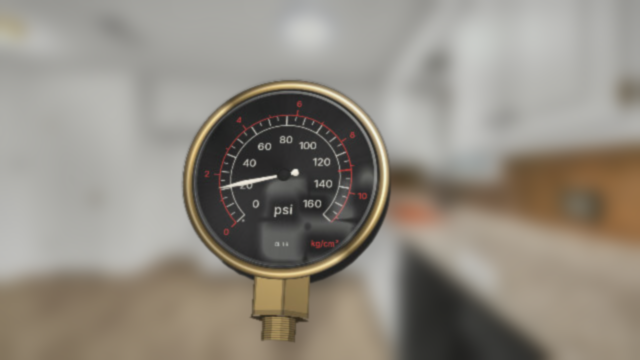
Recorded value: 20; psi
